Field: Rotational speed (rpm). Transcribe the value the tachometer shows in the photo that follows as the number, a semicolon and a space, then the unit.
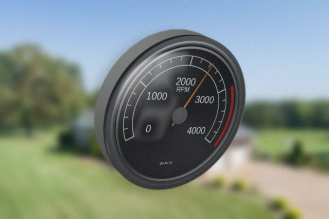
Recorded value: 2400; rpm
